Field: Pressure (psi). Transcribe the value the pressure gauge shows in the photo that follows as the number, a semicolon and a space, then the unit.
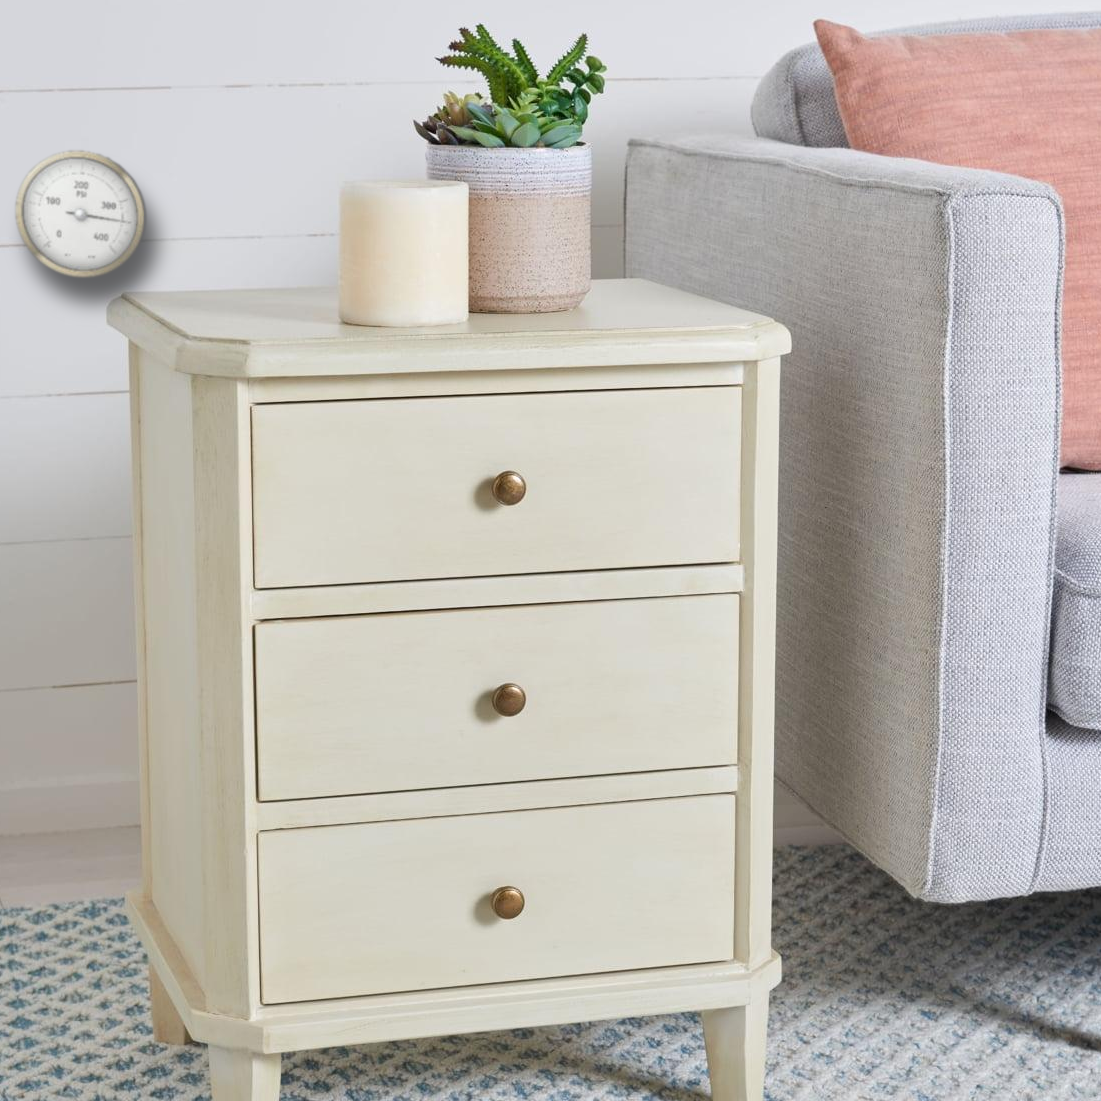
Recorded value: 340; psi
